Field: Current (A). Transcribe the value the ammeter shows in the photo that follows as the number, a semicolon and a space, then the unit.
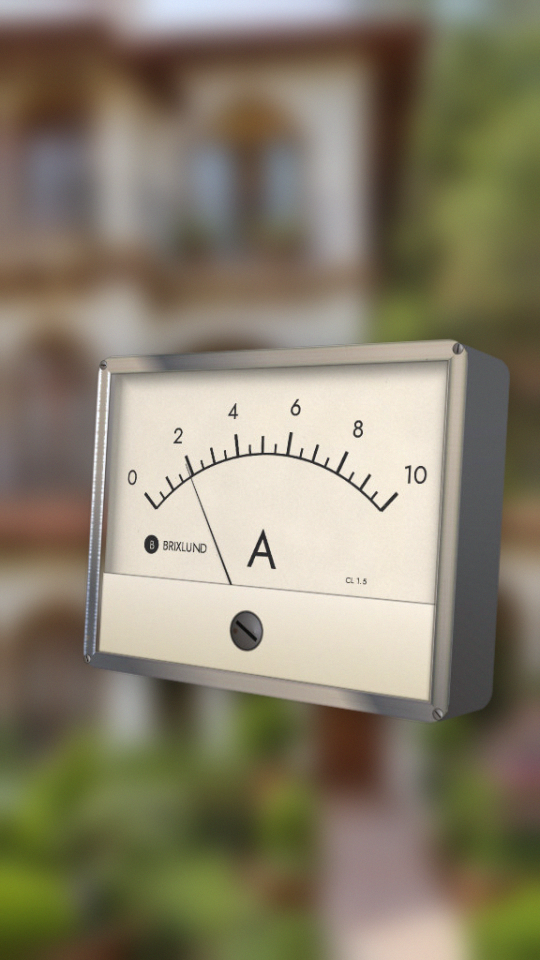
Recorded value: 2; A
